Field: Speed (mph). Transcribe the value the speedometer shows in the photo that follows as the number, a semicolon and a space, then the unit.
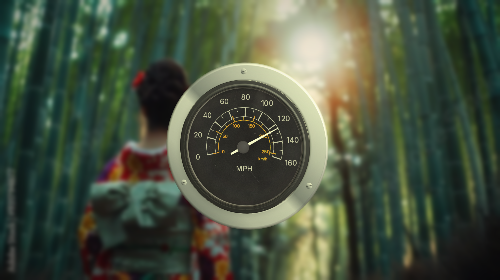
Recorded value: 125; mph
